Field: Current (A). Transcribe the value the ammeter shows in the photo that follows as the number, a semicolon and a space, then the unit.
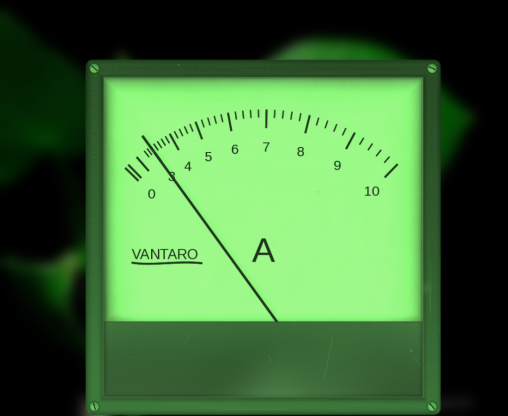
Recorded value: 3; A
